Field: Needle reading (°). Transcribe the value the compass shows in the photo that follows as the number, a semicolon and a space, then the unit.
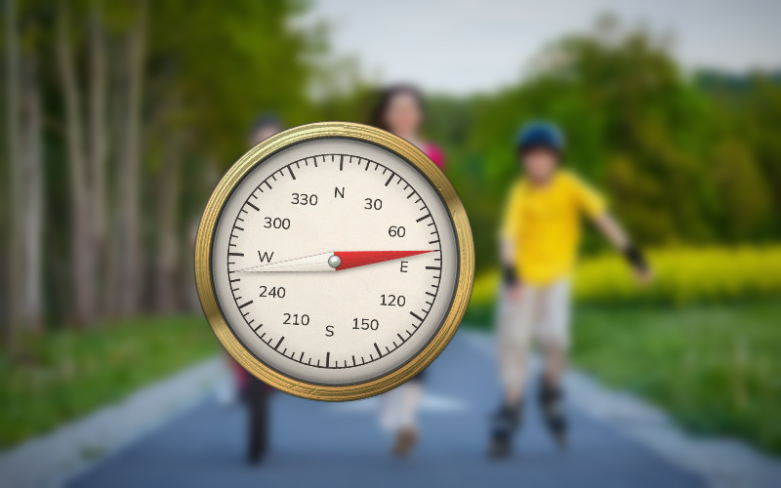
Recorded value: 80; °
